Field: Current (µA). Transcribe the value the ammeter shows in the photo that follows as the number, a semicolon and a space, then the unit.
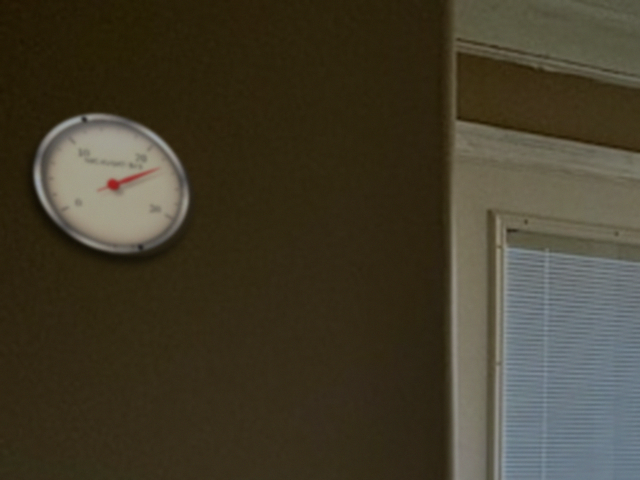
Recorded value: 23; µA
